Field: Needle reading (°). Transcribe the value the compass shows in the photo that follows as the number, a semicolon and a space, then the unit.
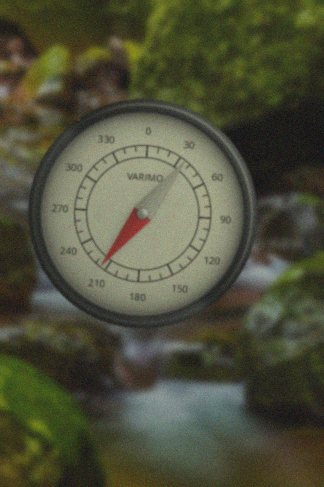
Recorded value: 215; °
